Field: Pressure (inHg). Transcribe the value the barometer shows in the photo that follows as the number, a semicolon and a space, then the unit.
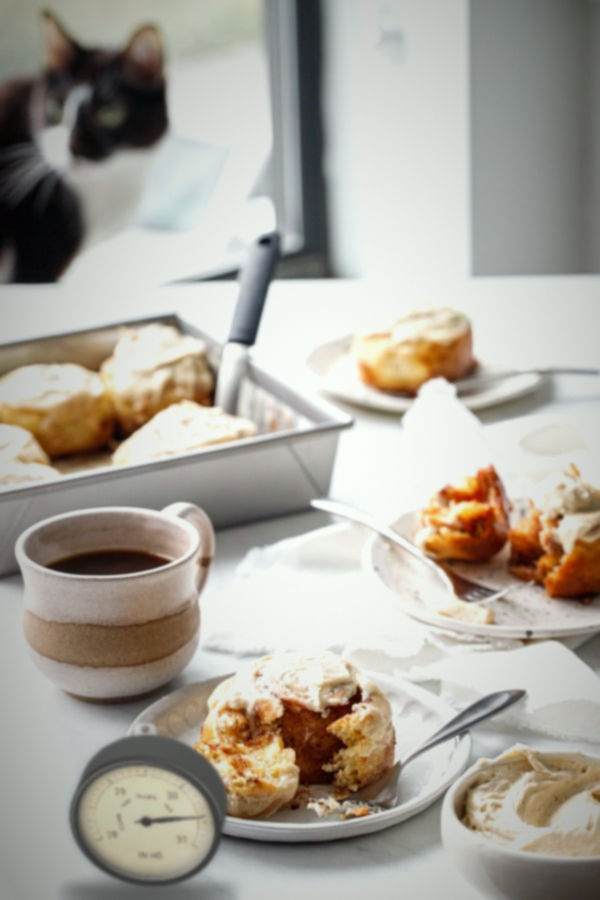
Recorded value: 30.5; inHg
